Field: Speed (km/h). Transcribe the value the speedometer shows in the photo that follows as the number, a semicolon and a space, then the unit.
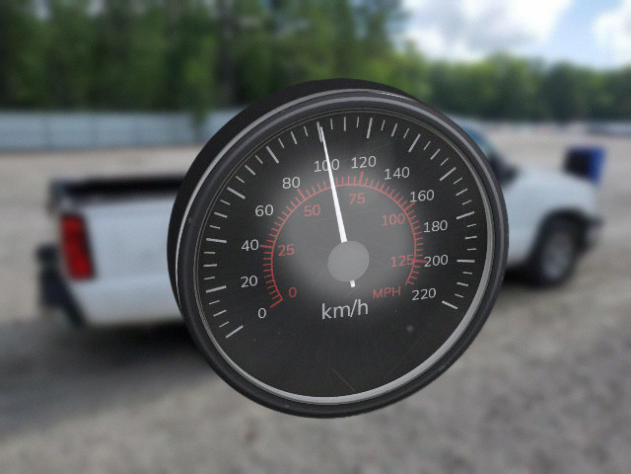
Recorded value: 100; km/h
